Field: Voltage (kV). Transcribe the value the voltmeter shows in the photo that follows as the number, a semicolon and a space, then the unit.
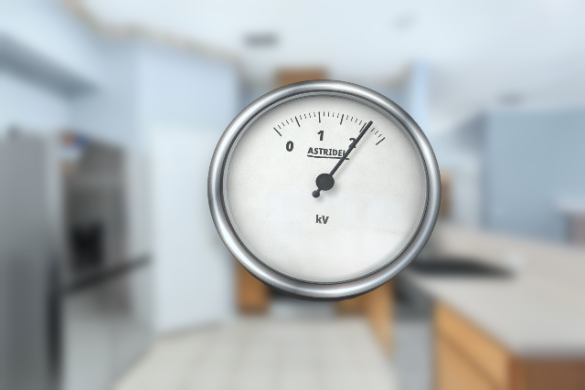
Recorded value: 2.1; kV
